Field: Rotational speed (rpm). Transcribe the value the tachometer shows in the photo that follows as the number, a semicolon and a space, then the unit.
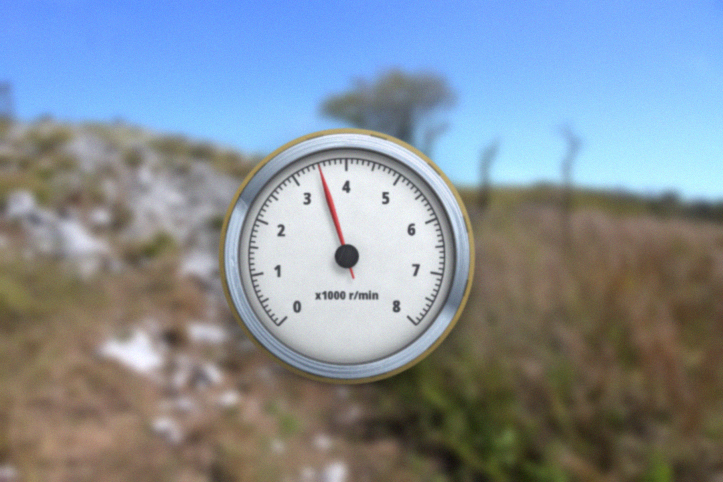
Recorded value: 3500; rpm
